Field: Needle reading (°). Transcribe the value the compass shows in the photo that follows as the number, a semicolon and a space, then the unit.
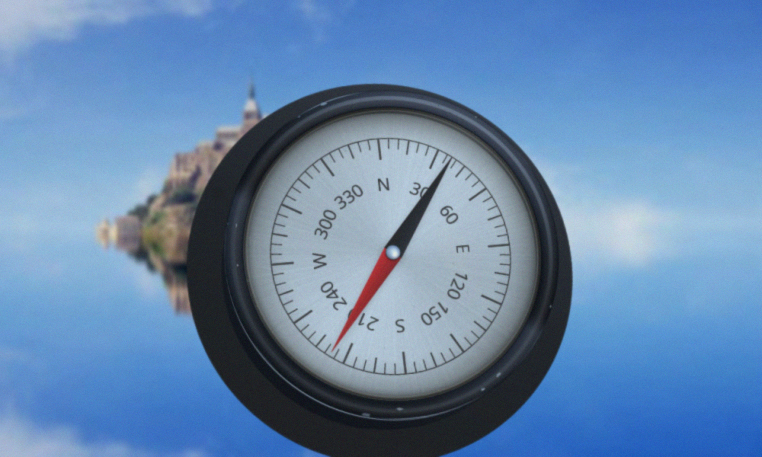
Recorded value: 217.5; °
